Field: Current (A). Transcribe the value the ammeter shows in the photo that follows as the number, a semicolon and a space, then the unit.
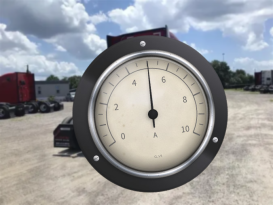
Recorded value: 5; A
